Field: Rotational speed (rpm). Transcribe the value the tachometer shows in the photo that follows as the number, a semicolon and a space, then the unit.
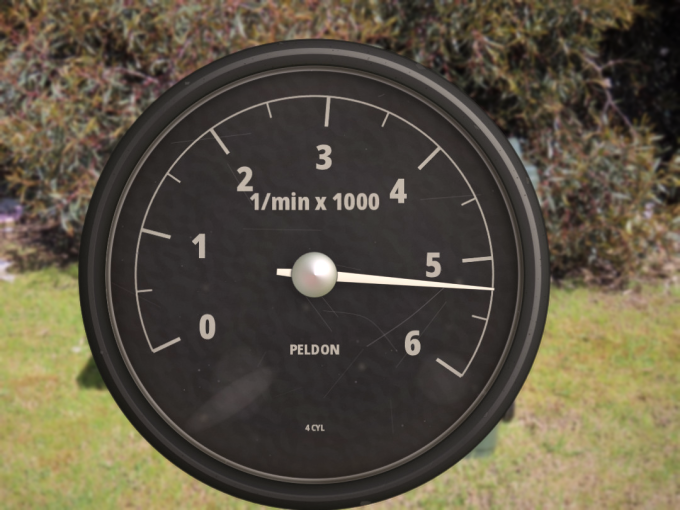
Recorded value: 5250; rpm
